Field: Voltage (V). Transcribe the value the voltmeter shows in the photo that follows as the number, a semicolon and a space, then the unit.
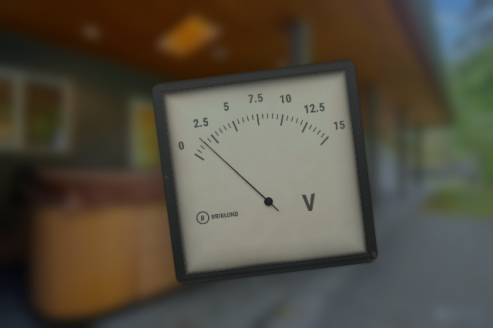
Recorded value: 1.5; V
